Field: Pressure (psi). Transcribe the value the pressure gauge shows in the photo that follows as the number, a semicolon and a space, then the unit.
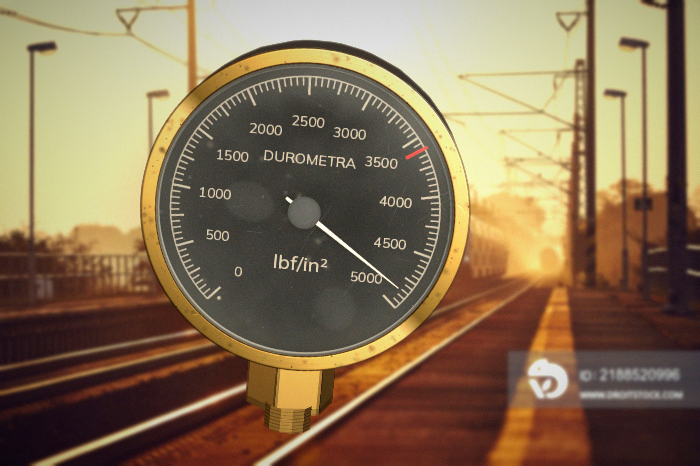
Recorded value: 4850; psi
